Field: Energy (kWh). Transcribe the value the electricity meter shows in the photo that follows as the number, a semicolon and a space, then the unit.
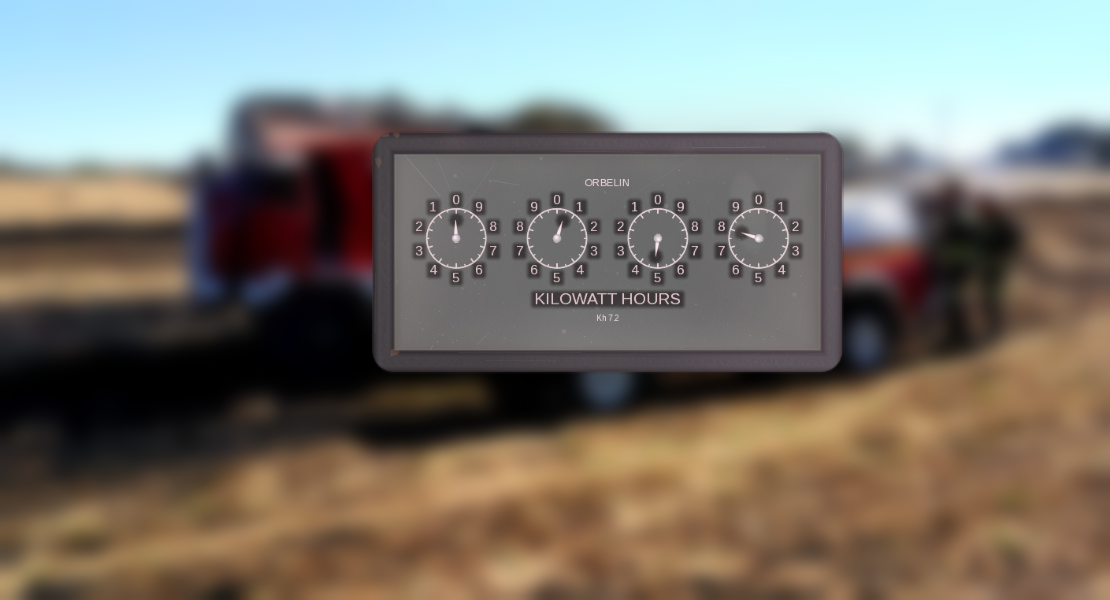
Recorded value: 48; kWh
